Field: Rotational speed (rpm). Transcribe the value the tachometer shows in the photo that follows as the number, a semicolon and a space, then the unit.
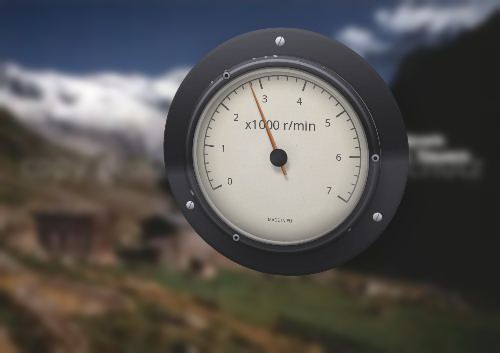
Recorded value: 2800; rpm
